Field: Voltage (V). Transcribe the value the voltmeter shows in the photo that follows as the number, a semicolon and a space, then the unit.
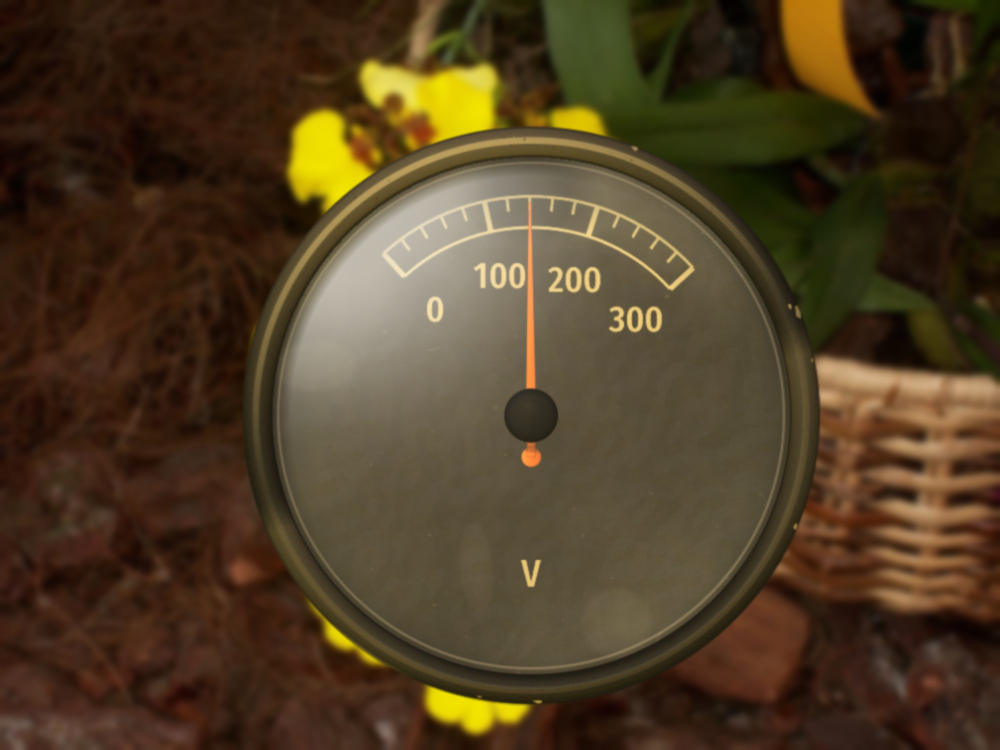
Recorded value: 140; V
